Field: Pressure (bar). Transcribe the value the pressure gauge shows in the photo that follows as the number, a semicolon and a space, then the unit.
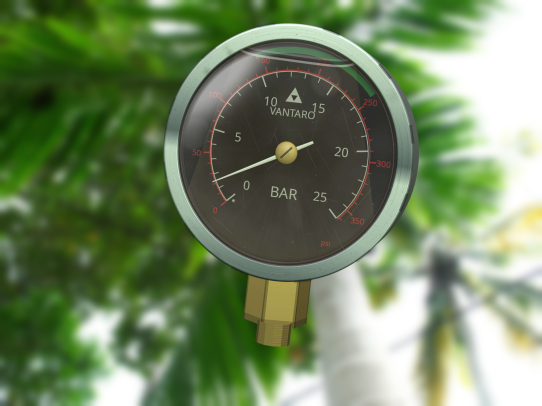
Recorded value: 1.5; bar
